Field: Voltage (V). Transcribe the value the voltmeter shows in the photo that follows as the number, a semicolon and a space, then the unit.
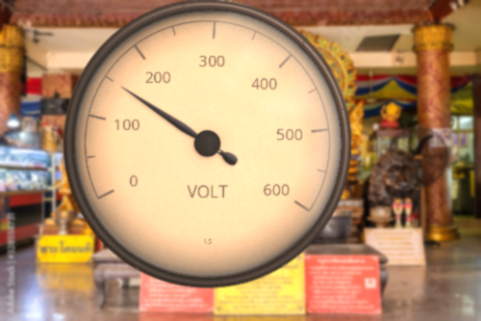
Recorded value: 150; V
